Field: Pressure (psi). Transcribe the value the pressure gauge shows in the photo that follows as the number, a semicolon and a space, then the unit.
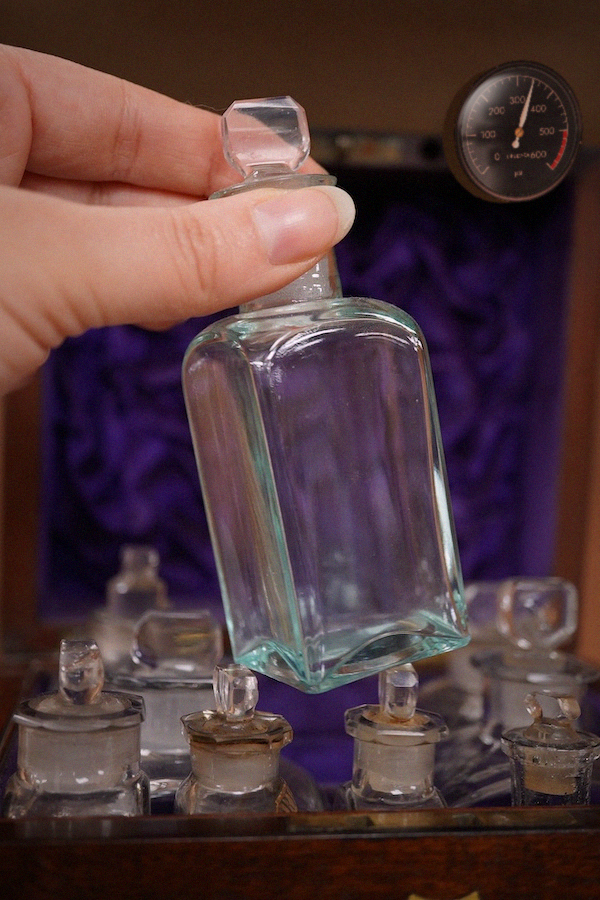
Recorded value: 340; psi
